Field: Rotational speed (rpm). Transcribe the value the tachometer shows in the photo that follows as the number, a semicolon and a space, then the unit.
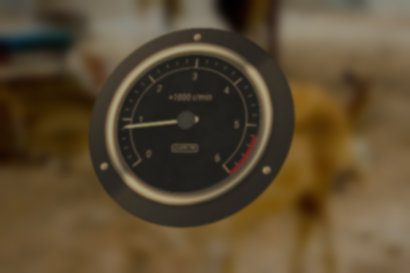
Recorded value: 800; rpm
